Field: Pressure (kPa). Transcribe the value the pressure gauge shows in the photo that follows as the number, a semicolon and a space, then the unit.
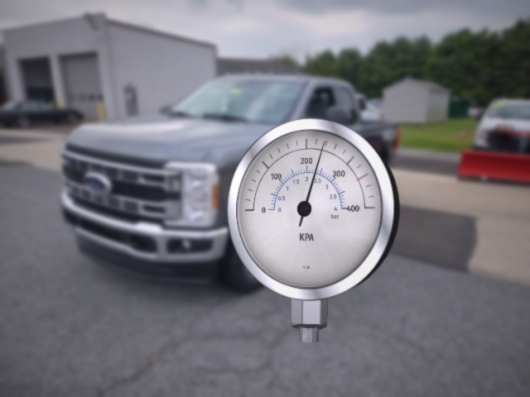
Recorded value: 240; kPa
